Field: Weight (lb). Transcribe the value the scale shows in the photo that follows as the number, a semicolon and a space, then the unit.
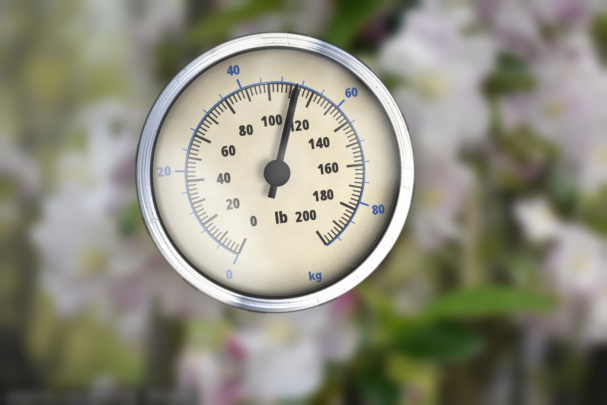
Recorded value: 112; lb
